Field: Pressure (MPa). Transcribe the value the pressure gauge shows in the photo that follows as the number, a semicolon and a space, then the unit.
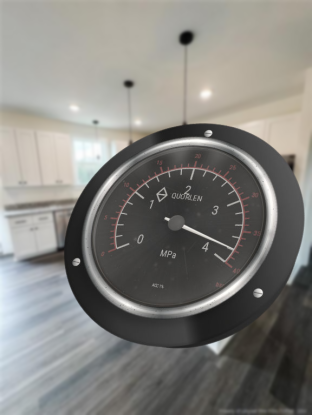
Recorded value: 3.8; MPa
